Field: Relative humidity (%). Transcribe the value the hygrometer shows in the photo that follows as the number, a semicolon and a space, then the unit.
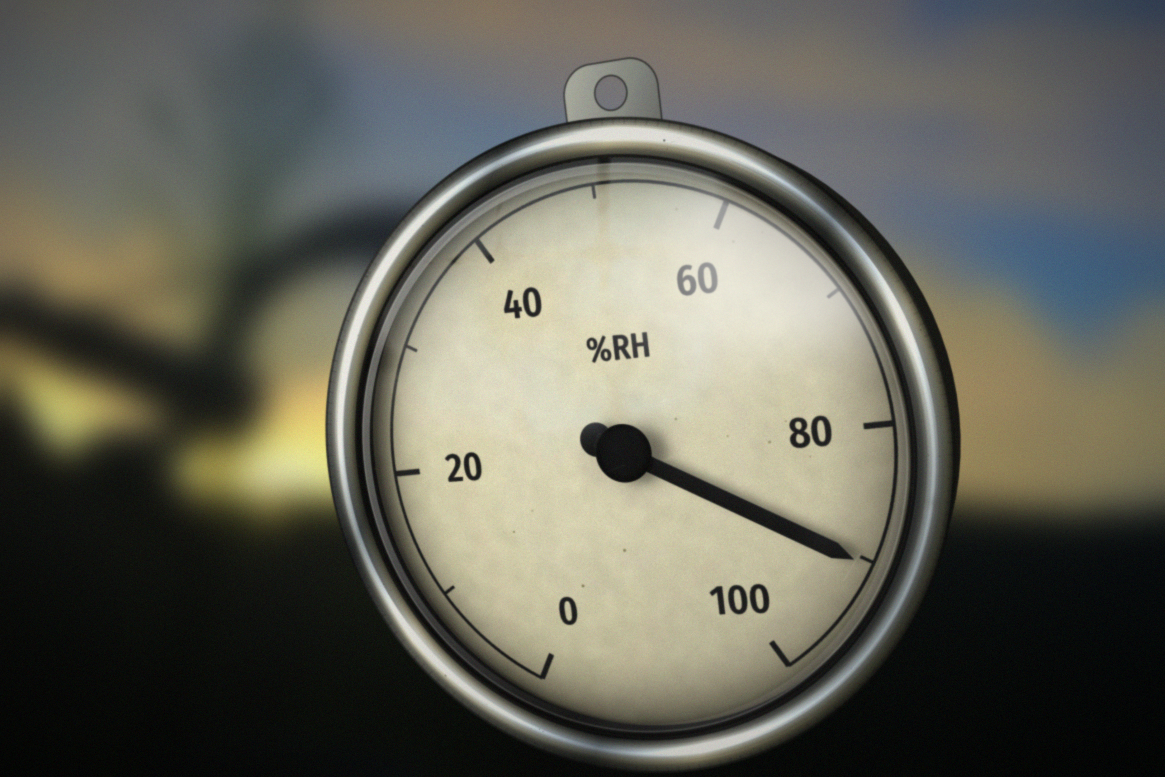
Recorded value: 90; %
